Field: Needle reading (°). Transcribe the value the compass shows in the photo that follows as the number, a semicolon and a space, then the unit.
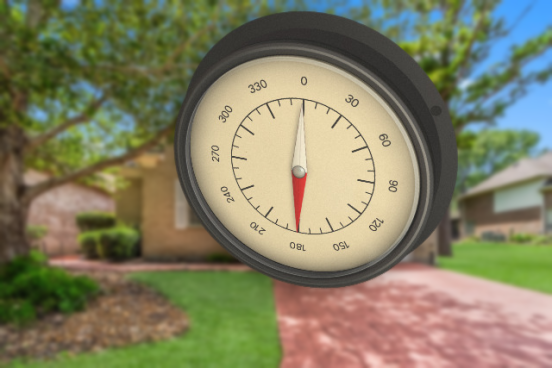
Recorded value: 180; °
